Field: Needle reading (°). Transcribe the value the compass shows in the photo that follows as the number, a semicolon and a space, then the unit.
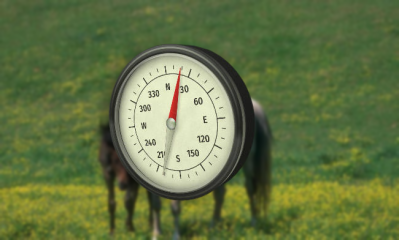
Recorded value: 20; °
